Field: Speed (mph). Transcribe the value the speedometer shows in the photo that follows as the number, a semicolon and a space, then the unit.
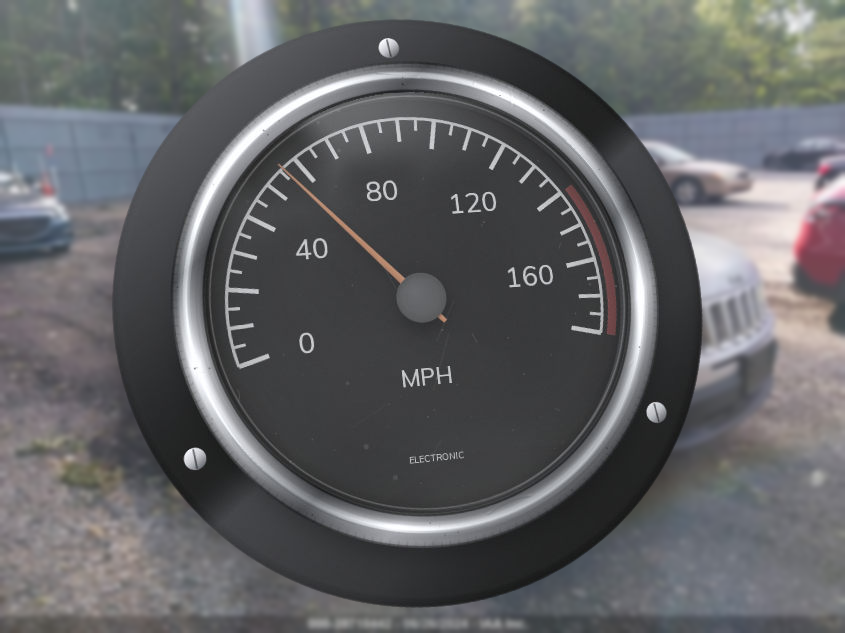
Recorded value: 55; mph
